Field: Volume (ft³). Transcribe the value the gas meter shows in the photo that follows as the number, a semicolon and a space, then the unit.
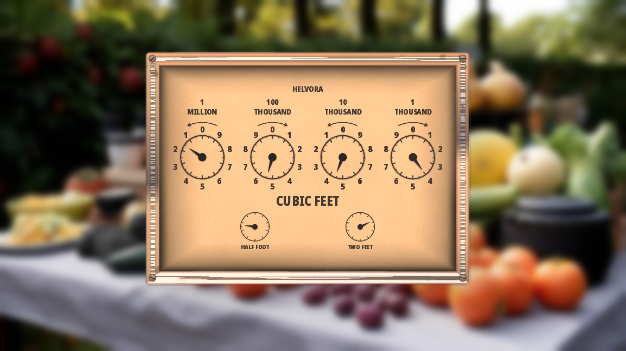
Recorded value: 154400; ft³
